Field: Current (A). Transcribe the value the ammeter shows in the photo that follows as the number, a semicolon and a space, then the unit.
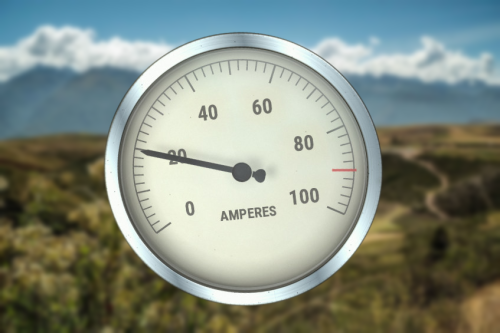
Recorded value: 20; A
